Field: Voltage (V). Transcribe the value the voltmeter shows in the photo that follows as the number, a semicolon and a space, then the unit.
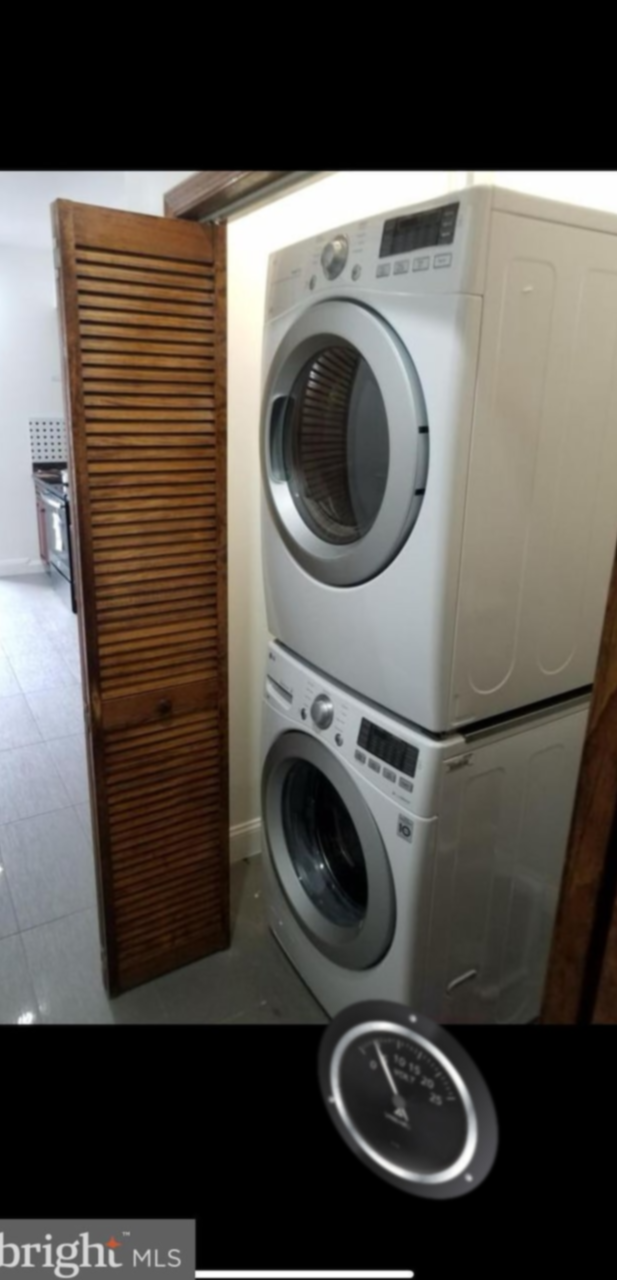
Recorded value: 5; V
